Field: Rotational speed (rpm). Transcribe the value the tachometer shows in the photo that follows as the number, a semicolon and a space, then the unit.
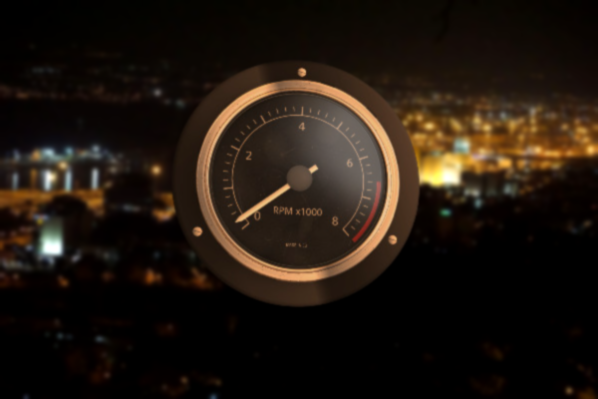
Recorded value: 200; rpm
